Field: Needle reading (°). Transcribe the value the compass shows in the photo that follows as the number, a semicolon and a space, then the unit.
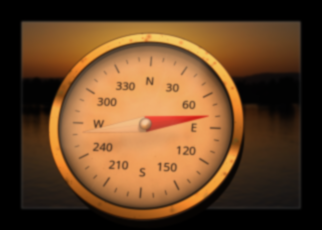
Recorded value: 80; °
